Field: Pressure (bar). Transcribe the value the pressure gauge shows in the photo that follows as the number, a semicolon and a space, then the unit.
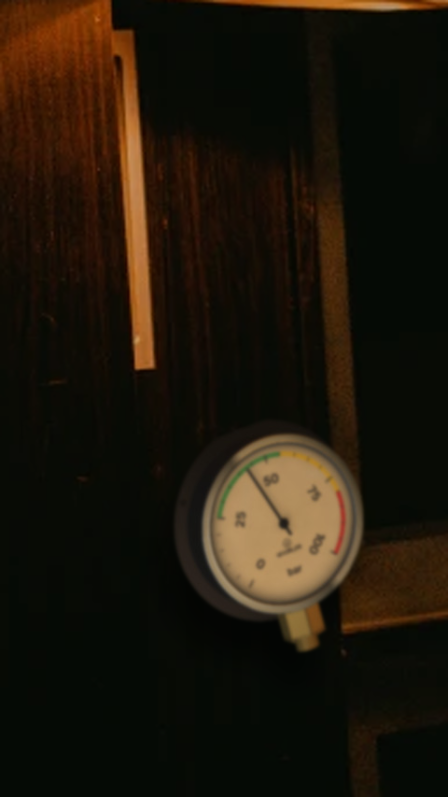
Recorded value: 42.5; bar
